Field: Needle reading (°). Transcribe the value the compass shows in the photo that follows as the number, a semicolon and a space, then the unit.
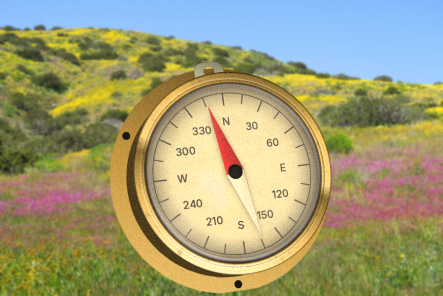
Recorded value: 345; °
